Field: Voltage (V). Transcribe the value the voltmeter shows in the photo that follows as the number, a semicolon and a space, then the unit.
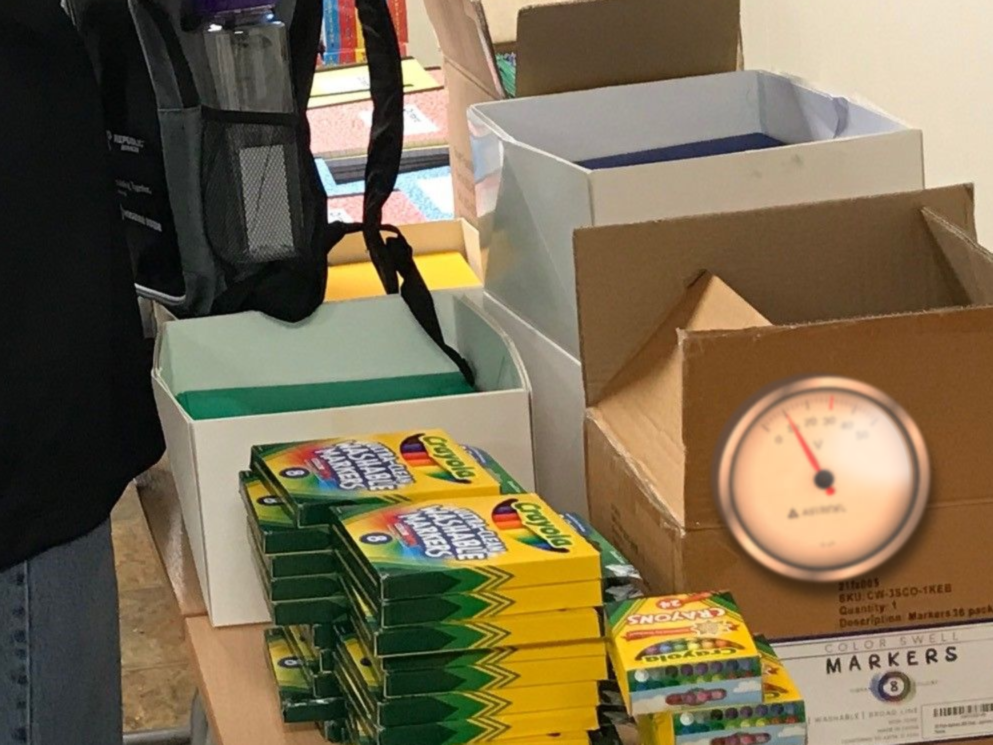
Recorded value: 10; V
